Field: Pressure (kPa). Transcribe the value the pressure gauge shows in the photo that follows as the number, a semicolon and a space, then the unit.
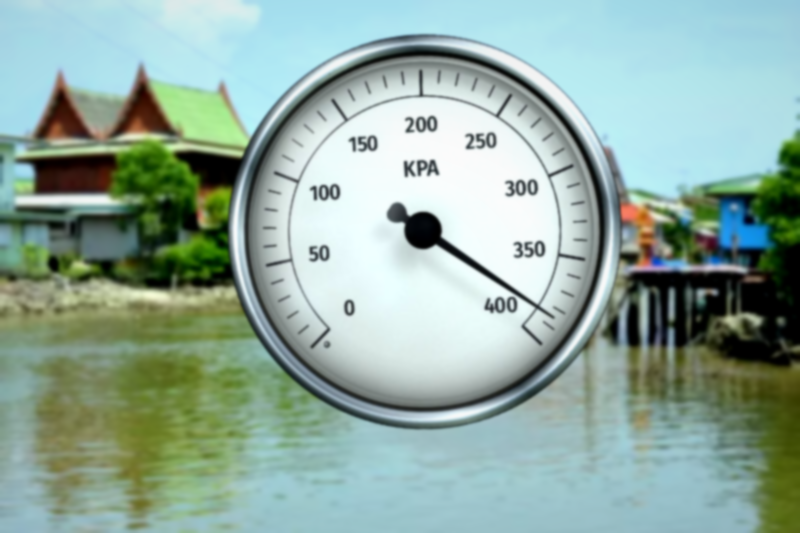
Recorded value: 385; kPa
